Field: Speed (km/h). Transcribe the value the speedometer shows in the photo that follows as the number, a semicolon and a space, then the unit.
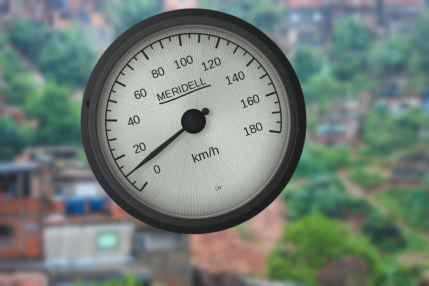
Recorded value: 10; km/h
